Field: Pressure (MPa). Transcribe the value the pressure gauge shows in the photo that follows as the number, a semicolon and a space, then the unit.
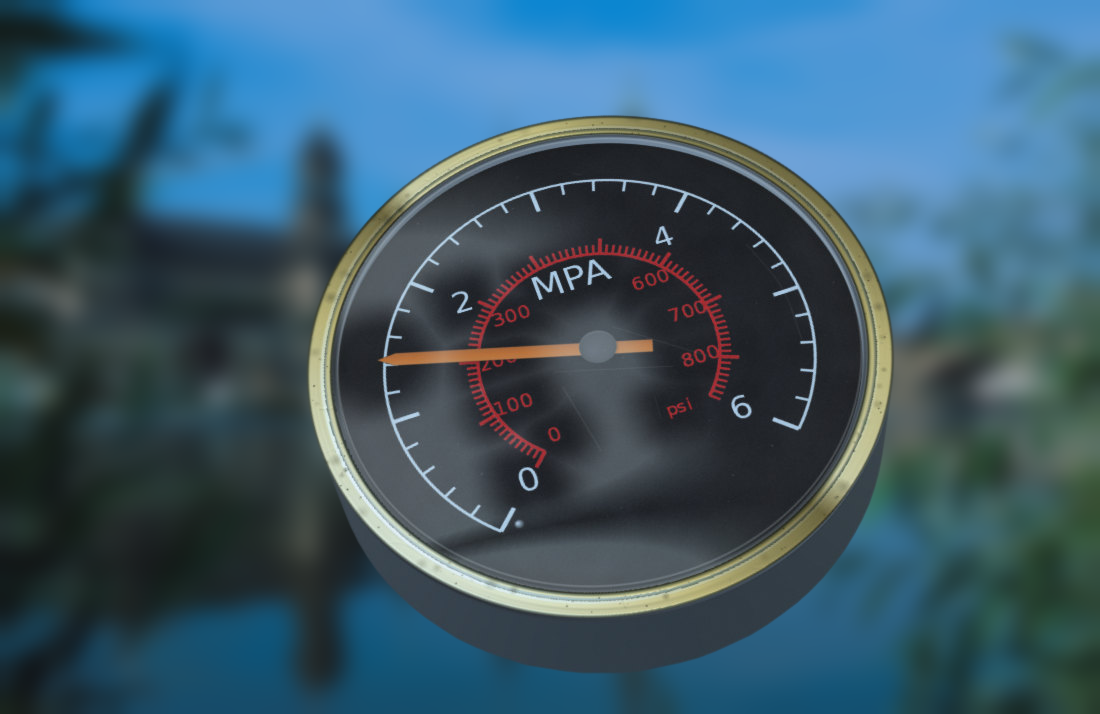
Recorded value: 1.4; MPa
